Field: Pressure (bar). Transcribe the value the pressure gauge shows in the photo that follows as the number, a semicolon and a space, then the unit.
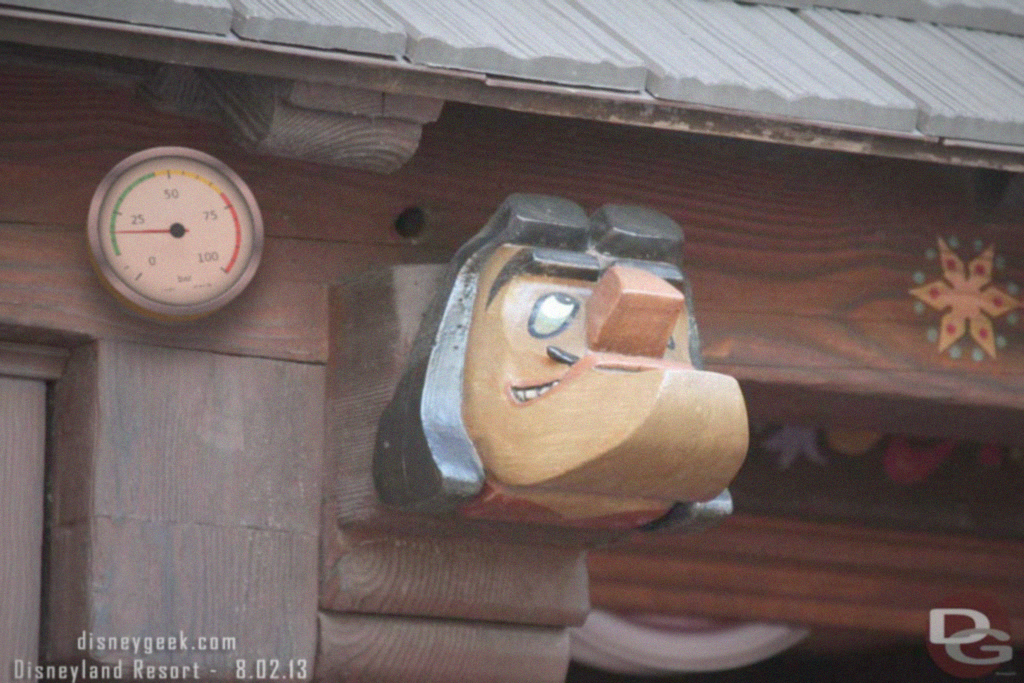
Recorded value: 17.5; bar
